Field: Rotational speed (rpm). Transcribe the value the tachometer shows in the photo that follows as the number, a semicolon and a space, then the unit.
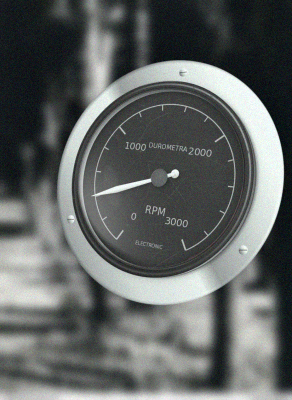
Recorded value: 400; rpm
